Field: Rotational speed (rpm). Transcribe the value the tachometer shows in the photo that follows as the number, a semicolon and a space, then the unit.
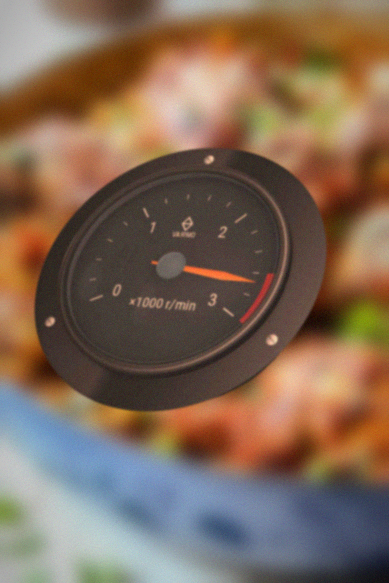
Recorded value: 2700; rpm
